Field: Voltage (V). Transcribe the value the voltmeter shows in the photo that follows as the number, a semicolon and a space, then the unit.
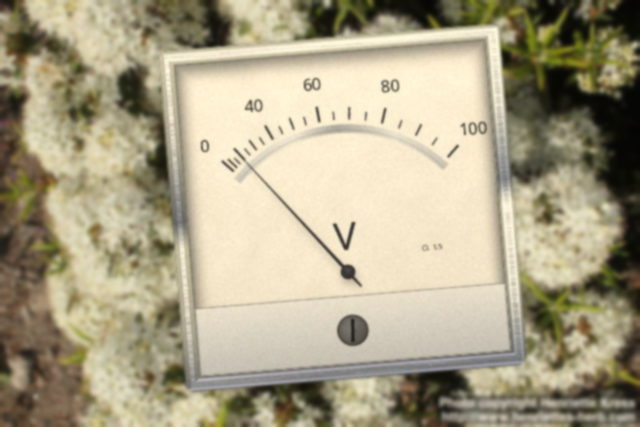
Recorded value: 20; V
